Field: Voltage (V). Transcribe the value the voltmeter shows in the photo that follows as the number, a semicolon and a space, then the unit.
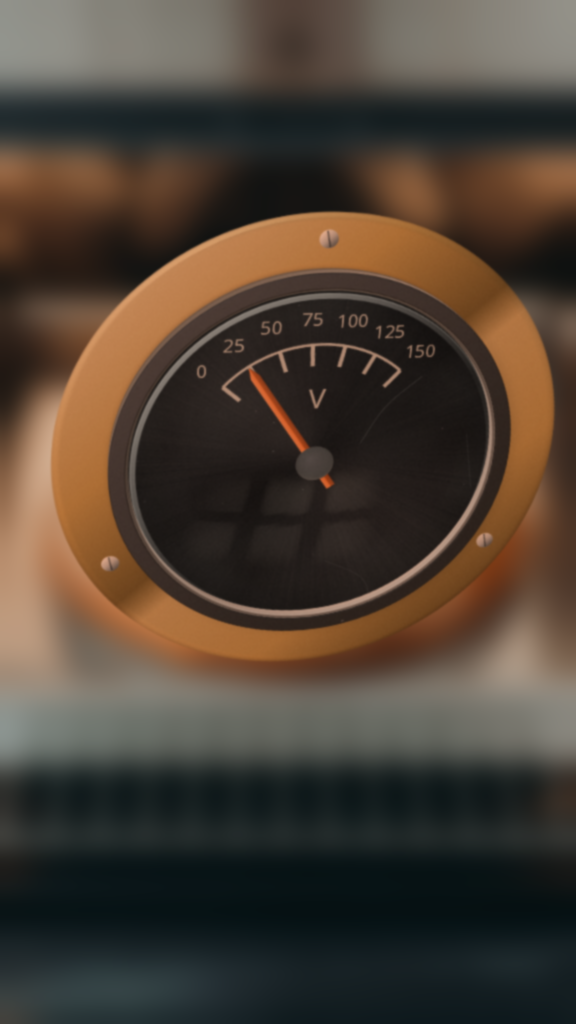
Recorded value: 25; V
